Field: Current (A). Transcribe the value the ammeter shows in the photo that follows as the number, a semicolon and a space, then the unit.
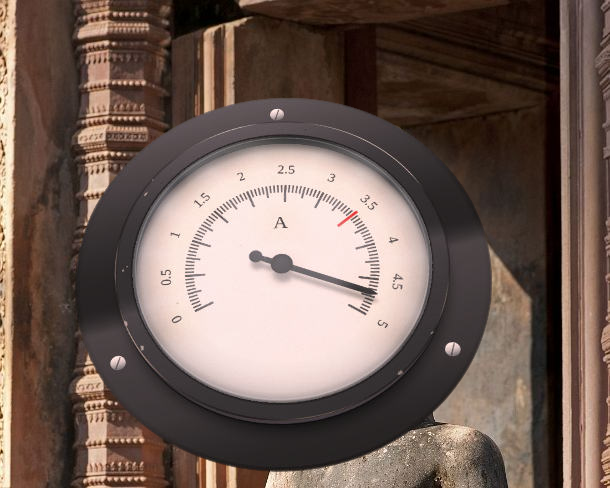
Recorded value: 4.75; A
